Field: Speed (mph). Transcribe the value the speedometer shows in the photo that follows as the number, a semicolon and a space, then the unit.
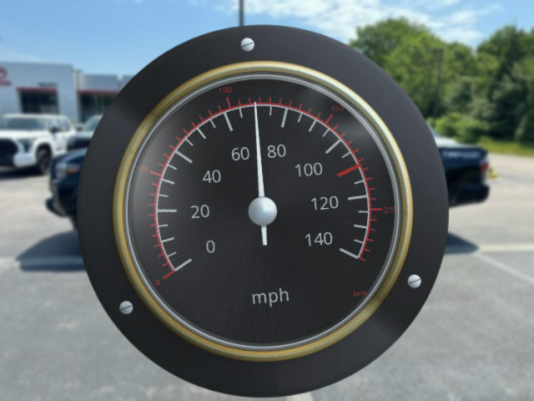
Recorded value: 70; mph
